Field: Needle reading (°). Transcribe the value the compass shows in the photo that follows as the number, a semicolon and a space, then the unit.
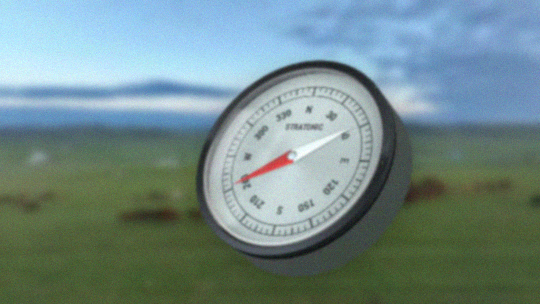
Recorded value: 240; °
